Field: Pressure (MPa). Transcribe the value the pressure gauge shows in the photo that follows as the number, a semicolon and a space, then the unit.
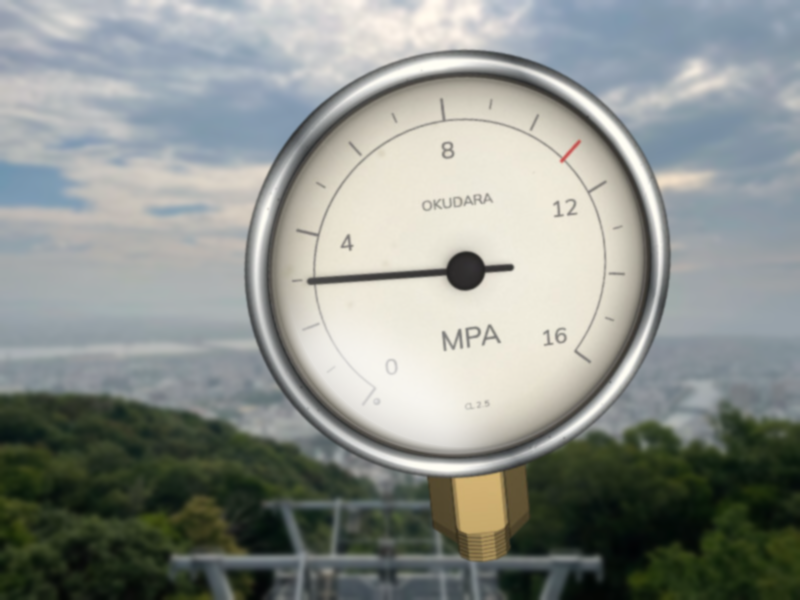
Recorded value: 3; MPa
